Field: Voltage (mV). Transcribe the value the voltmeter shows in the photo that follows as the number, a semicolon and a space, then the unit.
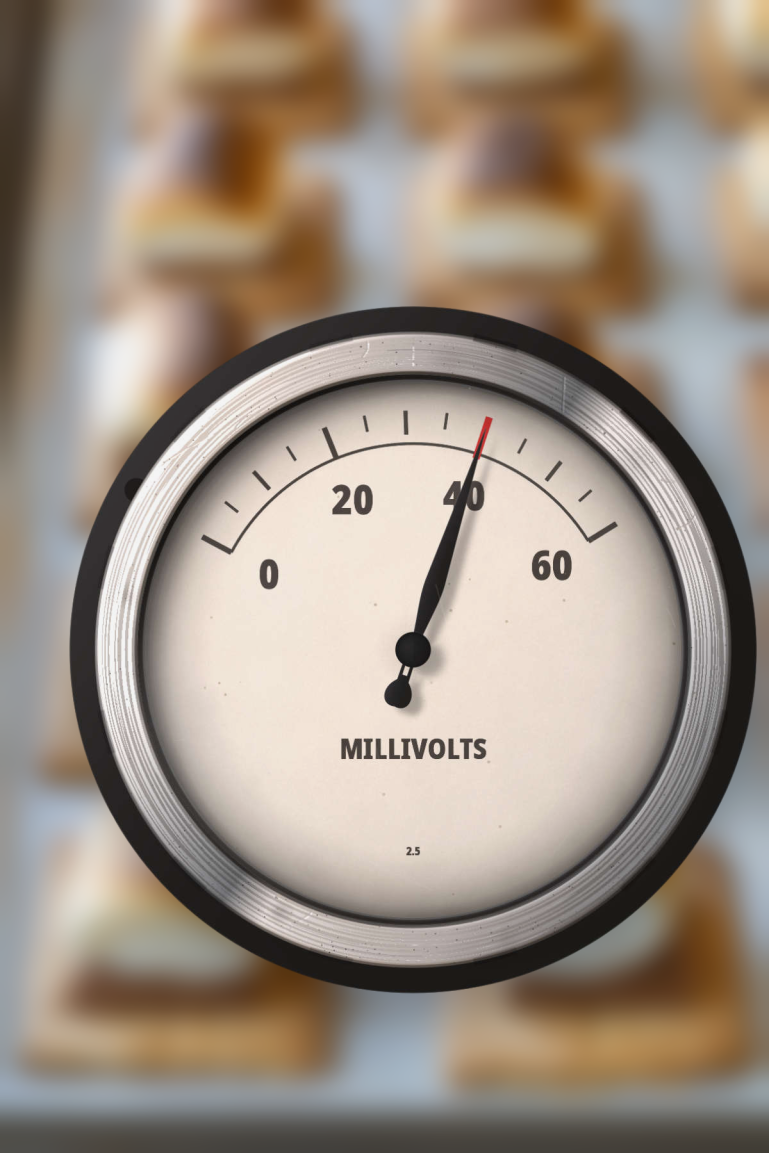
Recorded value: 40; mV
